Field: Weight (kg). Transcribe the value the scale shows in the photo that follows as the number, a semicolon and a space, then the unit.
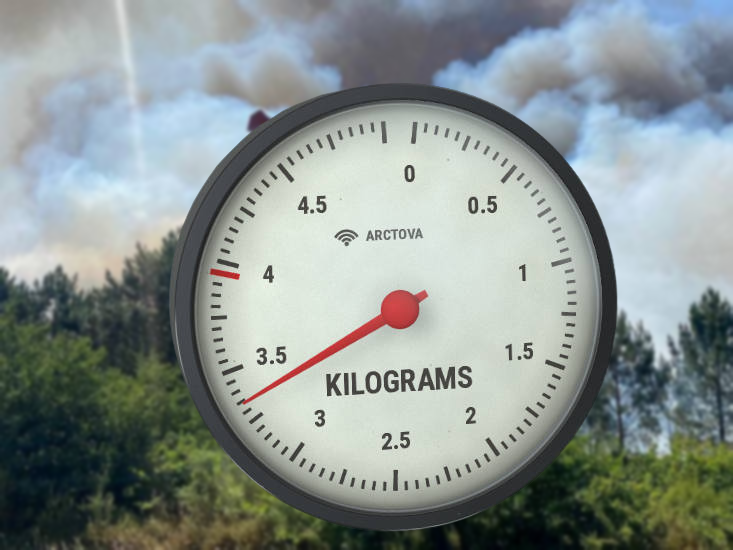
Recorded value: 3.35; kg
